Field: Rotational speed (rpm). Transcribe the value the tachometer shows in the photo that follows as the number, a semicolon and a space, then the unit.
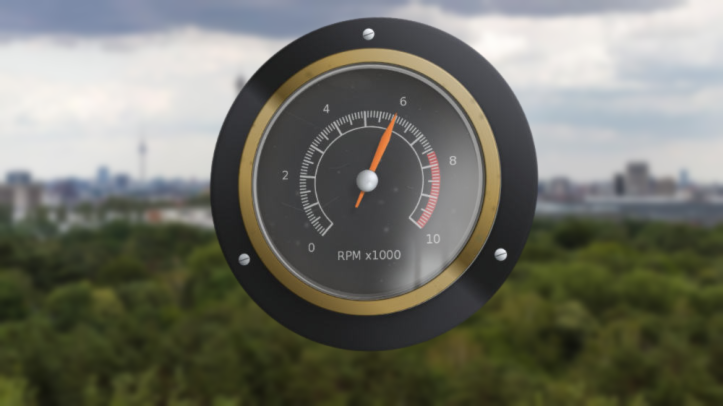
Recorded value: 6000; rpm
